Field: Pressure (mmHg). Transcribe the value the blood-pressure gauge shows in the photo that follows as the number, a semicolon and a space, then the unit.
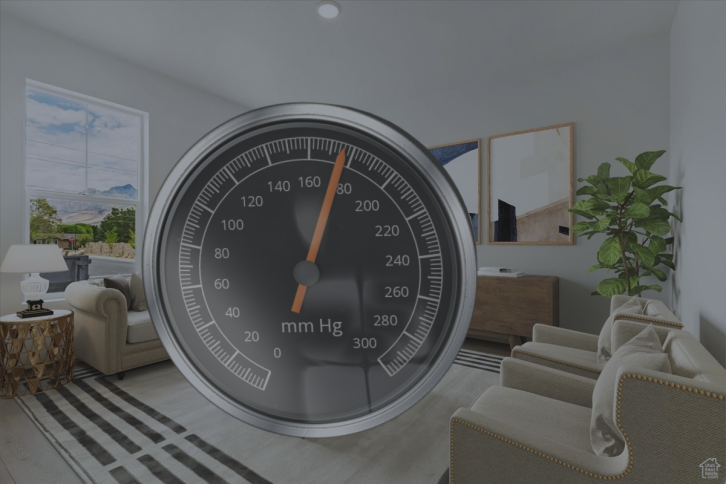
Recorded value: 176; mmHg
